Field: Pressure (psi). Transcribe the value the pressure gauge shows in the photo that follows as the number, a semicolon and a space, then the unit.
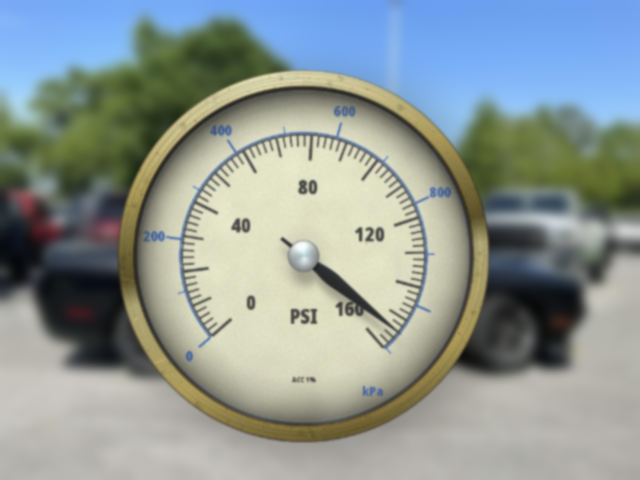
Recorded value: 154; psi
